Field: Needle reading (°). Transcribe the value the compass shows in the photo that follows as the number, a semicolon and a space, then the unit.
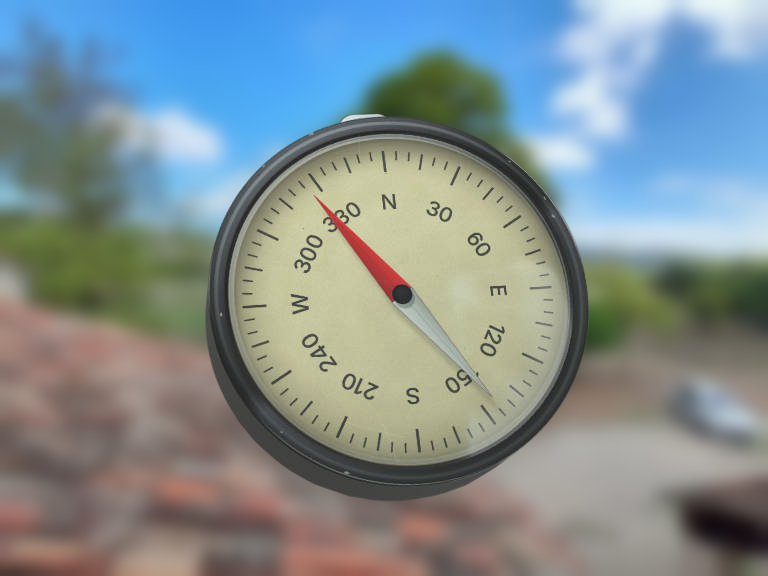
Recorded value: 325; °
